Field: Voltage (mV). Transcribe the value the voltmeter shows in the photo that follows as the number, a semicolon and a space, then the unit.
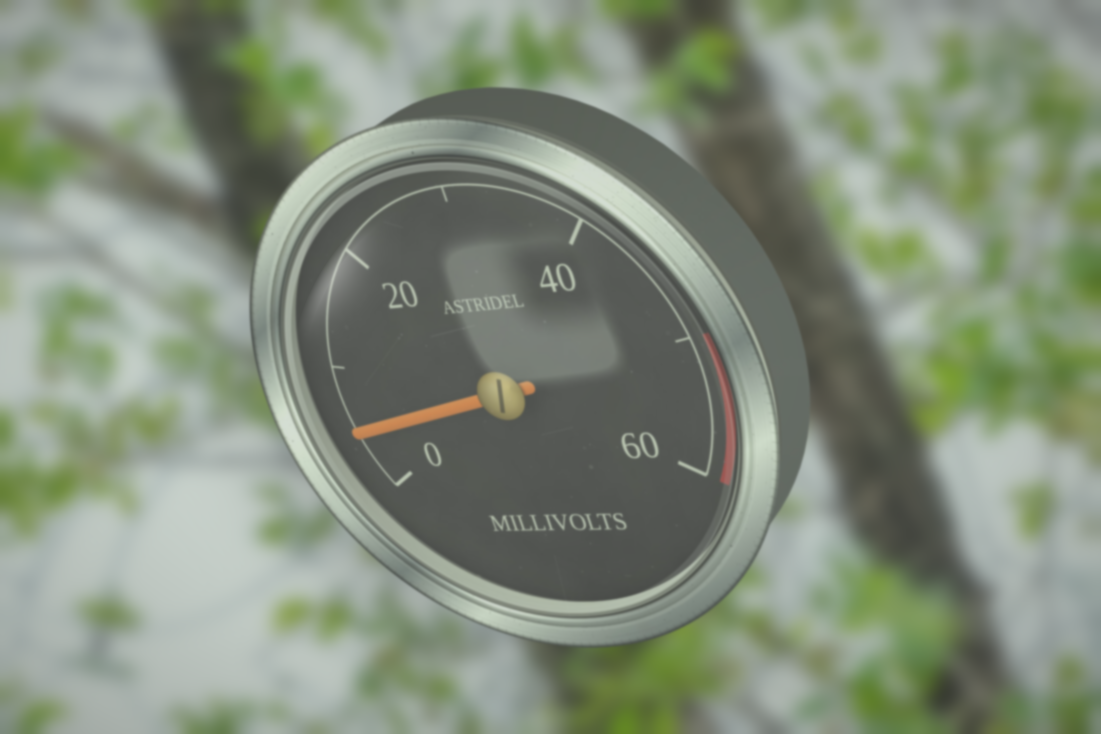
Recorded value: 5; mV
